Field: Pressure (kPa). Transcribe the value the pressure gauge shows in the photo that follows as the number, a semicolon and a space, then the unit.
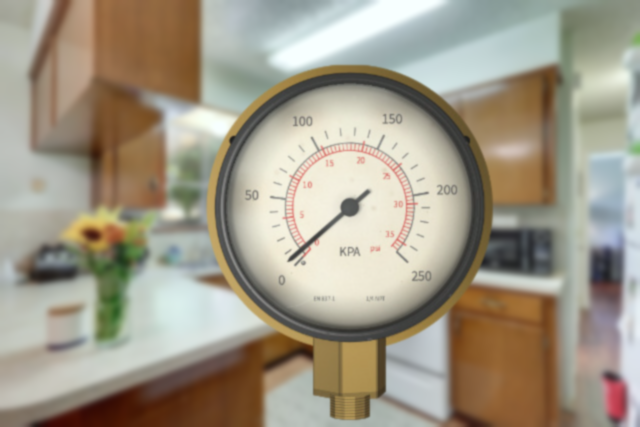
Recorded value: 5; kPa
